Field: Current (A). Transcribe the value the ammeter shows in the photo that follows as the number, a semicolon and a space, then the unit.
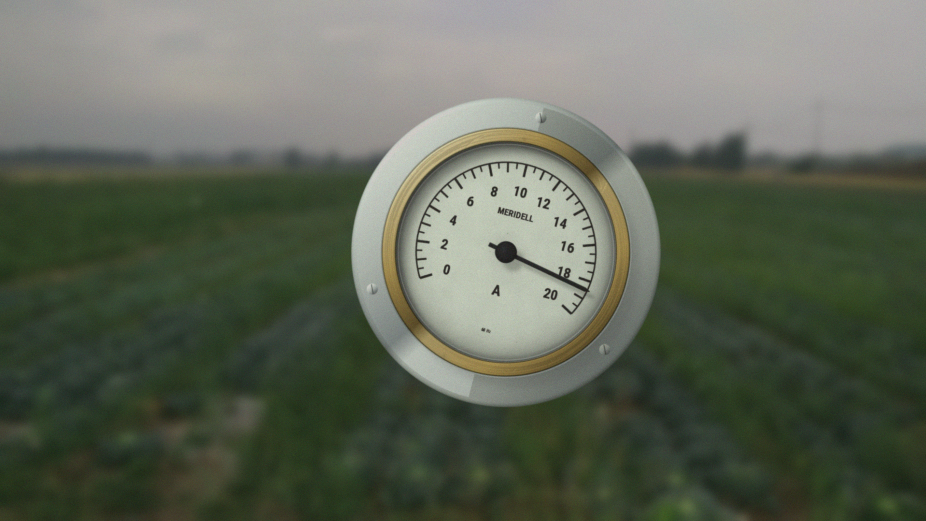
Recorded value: 18.5; A
